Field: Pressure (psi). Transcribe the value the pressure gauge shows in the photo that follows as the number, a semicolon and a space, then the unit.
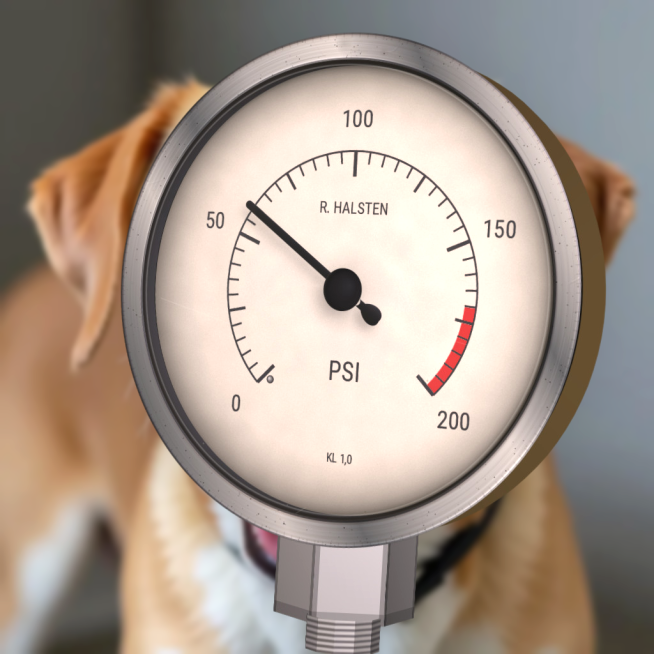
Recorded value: 60; psi
